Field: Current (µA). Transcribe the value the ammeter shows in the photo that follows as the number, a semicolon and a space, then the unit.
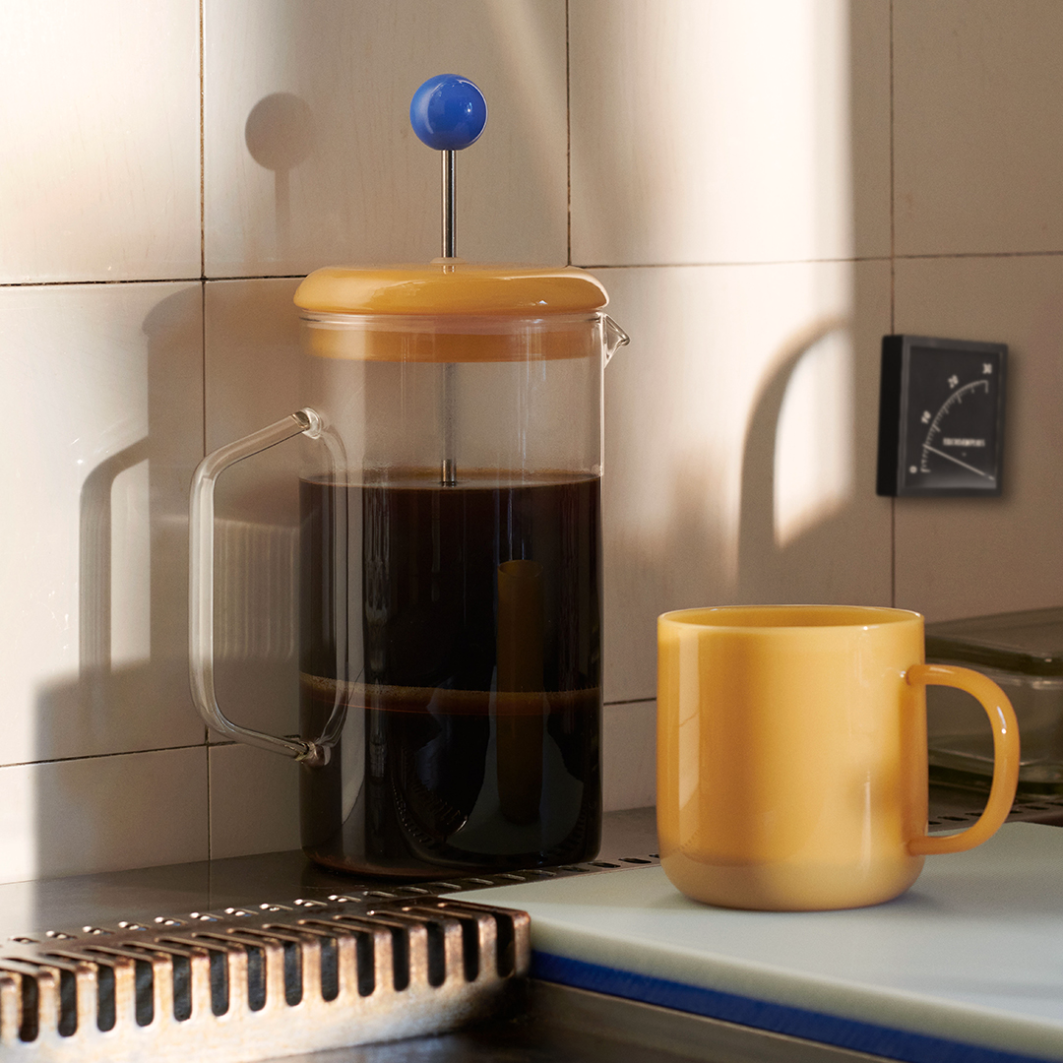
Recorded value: 5; µA
